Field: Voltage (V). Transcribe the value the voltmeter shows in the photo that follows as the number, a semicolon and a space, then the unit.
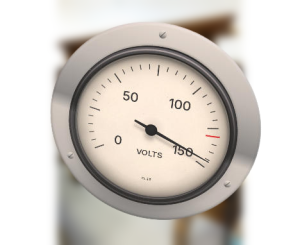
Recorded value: 145; V
